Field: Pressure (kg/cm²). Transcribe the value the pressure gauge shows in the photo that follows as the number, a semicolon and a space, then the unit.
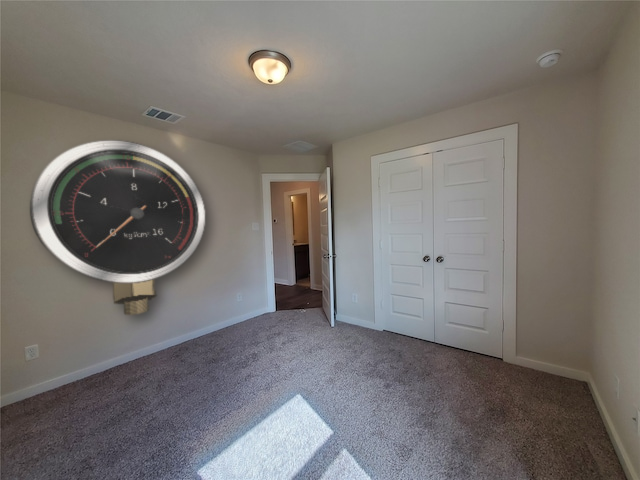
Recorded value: 0; kg/cm²
